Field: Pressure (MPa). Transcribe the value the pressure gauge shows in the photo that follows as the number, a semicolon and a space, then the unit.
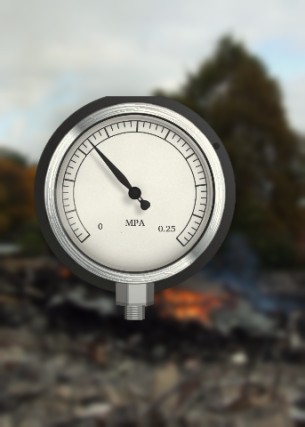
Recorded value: 0.085; MPa
